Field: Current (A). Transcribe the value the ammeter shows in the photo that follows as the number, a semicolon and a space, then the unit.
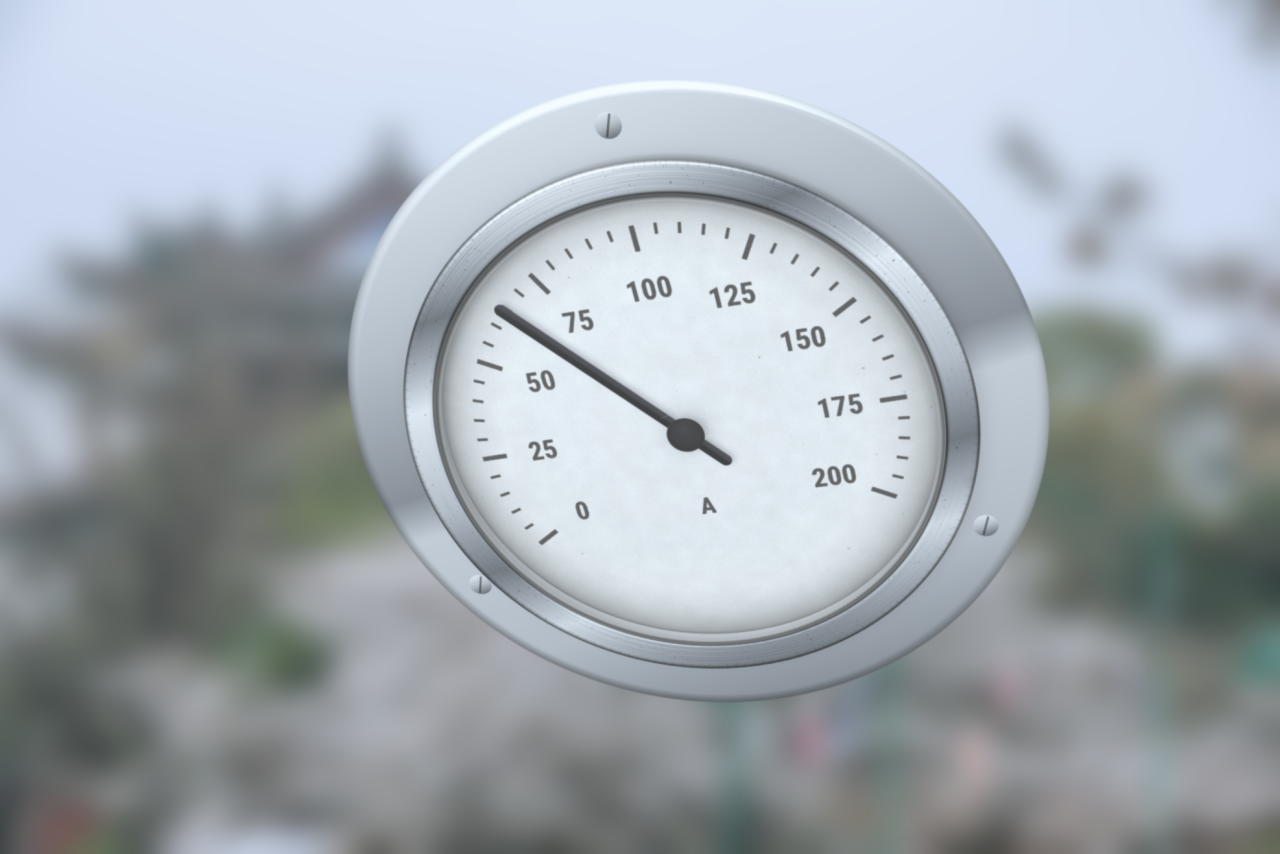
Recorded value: 65; A
